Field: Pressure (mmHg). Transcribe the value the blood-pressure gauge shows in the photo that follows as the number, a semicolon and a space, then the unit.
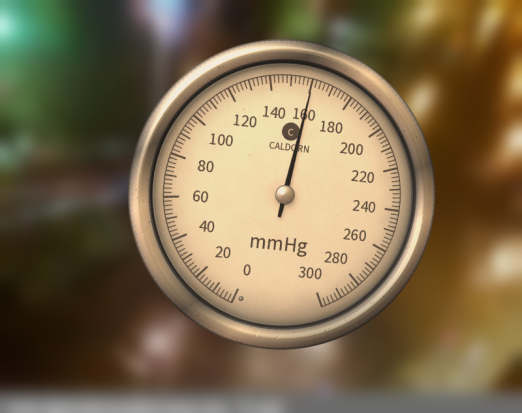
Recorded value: 160; mmHg
